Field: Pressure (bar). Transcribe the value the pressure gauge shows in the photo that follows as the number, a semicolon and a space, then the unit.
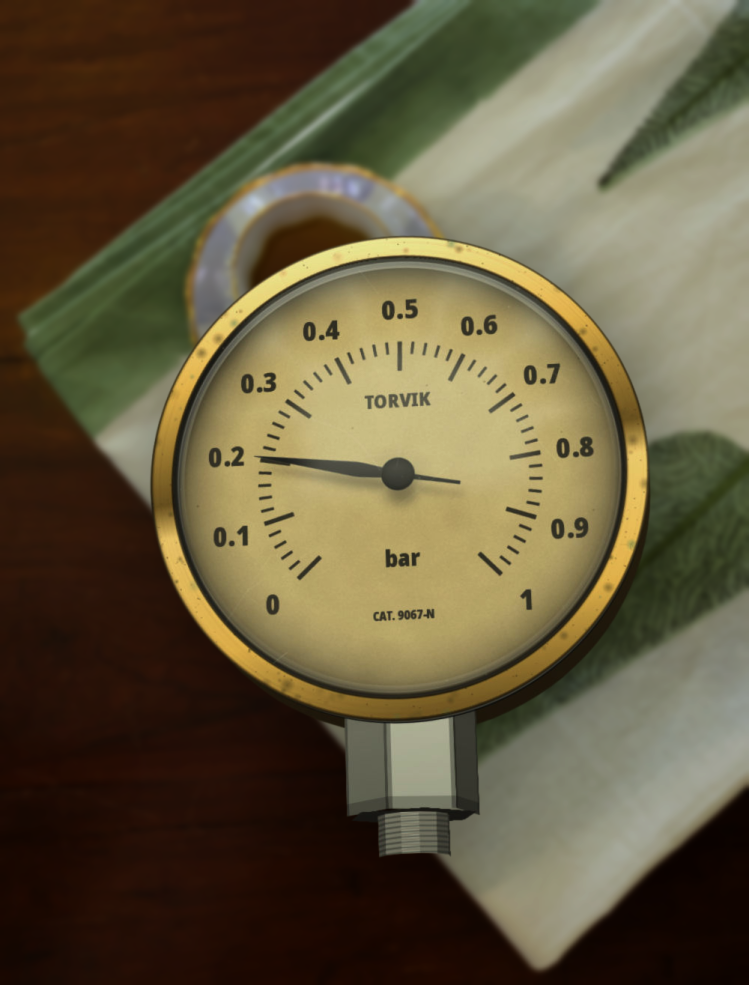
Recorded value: 0.2; bar
